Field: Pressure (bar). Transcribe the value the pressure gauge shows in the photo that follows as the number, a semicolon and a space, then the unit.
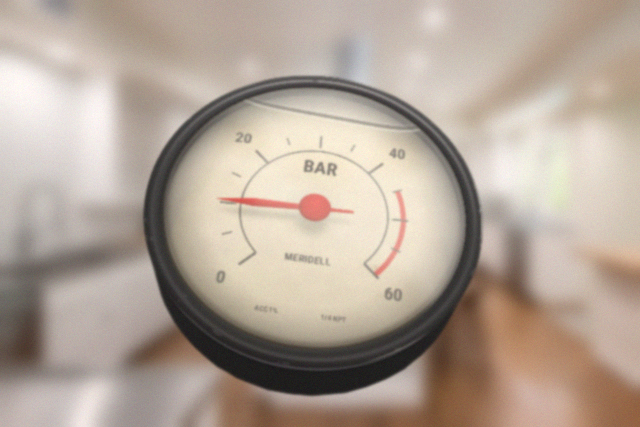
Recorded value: 10; bar
